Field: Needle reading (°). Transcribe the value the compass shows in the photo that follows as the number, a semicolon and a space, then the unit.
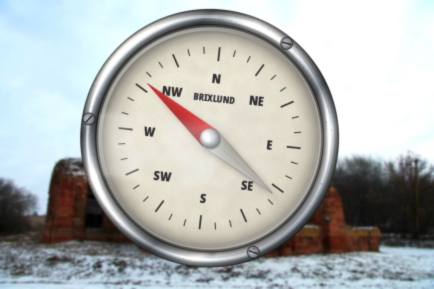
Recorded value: 305; °
